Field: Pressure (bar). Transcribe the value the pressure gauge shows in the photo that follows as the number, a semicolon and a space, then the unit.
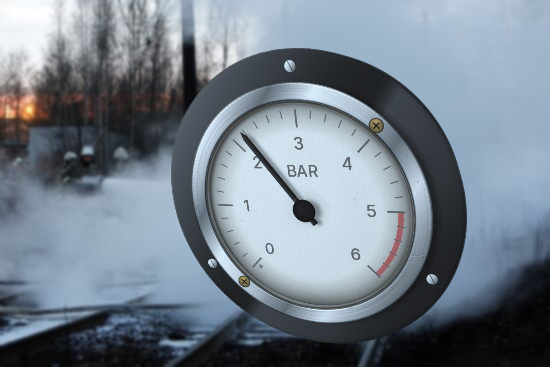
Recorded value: 2.2; bar
